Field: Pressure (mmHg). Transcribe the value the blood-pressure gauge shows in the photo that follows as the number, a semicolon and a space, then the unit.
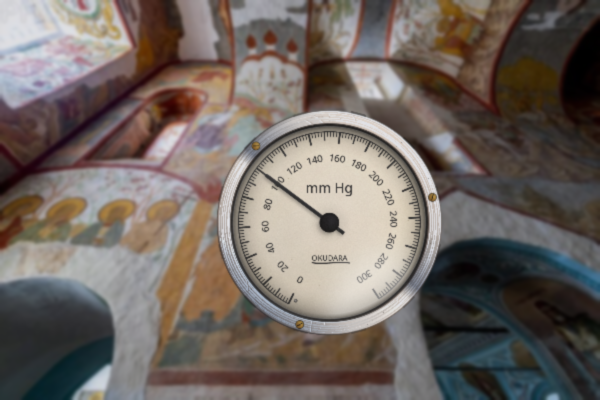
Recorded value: 100; mmHg
